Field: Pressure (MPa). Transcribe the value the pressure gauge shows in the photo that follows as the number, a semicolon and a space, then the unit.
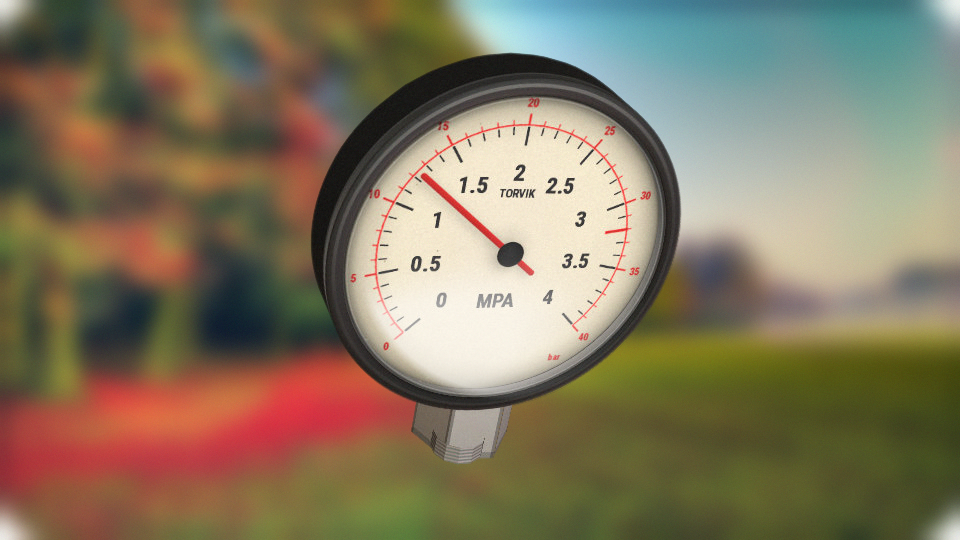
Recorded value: 1.25; MPa
